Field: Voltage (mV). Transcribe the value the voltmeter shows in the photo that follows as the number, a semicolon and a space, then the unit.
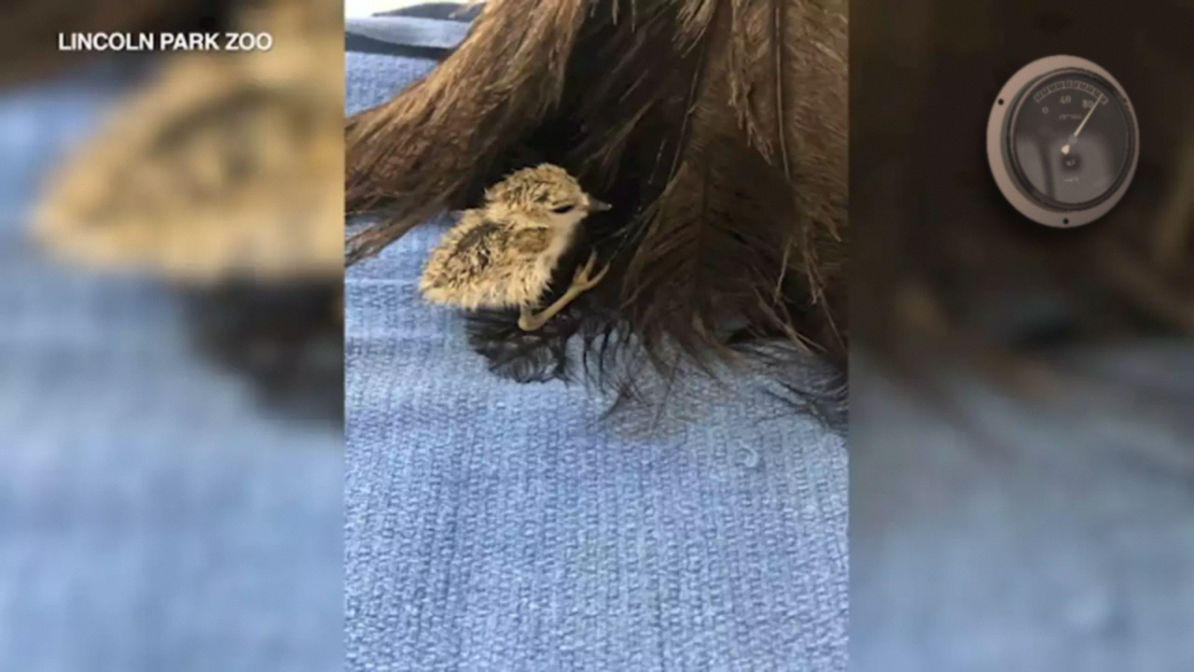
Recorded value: 90; mV
